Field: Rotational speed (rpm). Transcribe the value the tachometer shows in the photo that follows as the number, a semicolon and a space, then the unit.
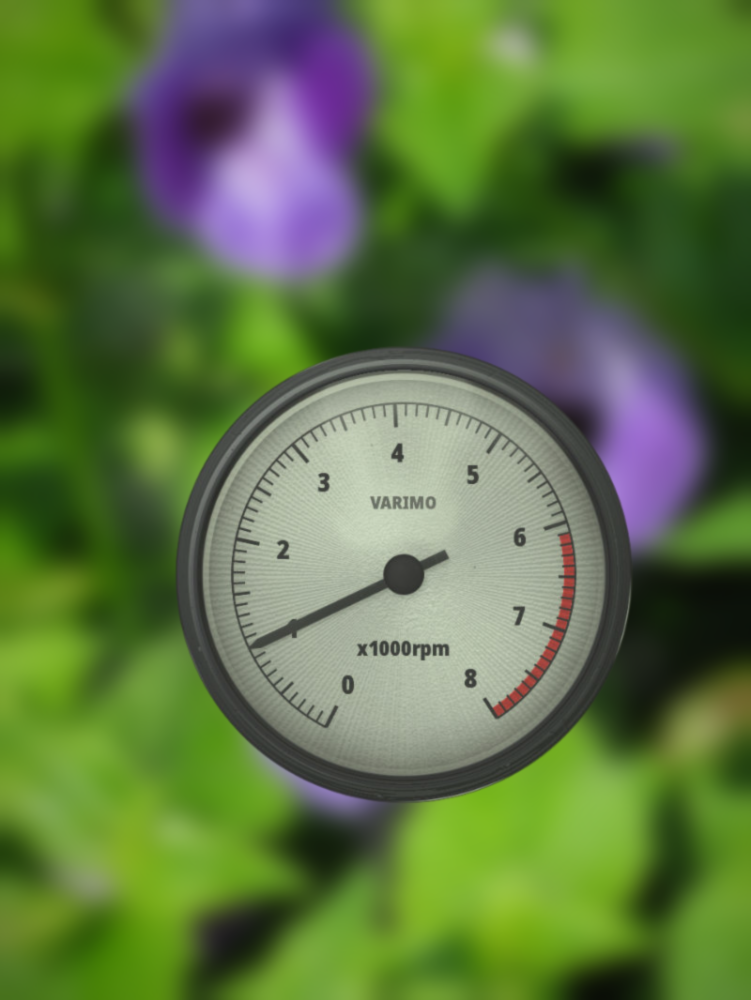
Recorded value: 1000; rpm
